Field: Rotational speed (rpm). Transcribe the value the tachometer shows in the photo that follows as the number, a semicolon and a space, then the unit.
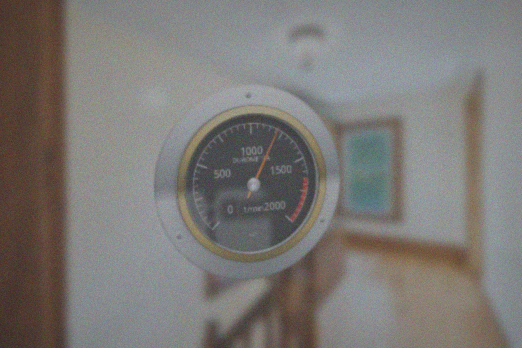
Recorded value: 1200; rpm
